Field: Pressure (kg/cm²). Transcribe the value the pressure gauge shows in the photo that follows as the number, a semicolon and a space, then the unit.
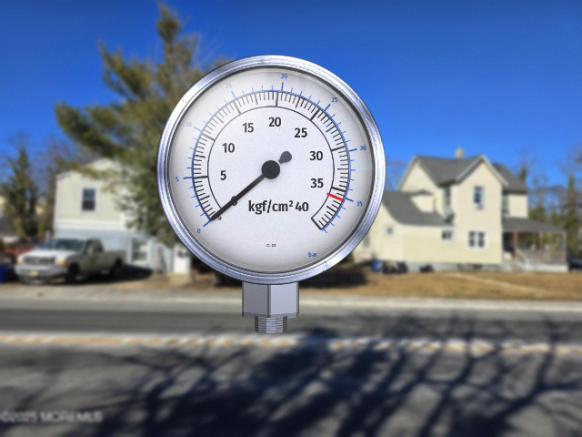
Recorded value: 0; kg/cm²
